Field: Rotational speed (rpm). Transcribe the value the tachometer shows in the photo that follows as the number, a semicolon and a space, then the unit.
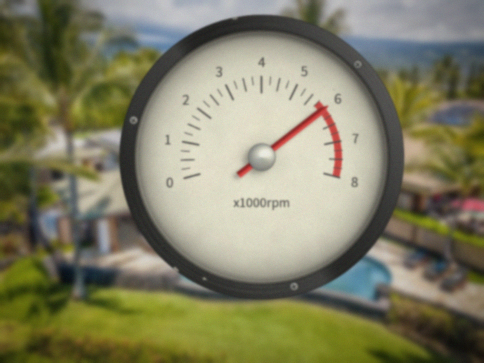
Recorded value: 6000; rpm
